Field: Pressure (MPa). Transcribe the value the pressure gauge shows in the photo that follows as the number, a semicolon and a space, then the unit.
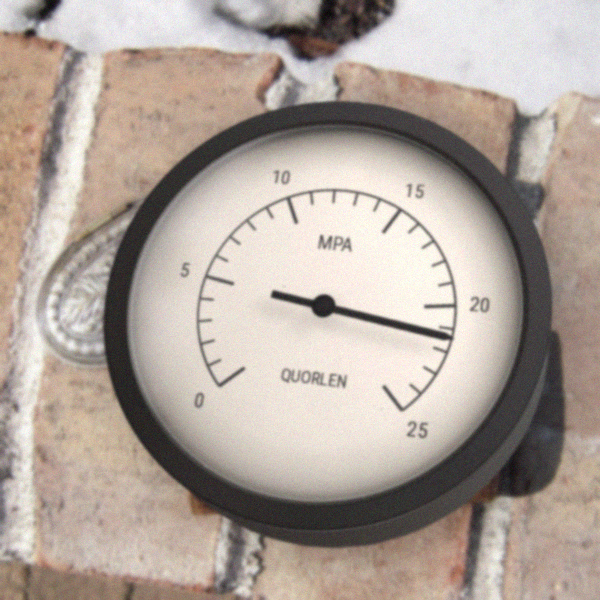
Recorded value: 21.5; MPa
